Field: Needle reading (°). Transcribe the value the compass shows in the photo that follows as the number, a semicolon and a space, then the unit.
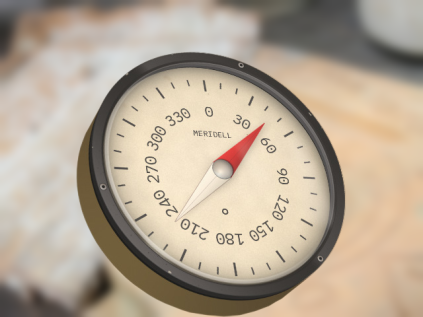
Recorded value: 45; °
